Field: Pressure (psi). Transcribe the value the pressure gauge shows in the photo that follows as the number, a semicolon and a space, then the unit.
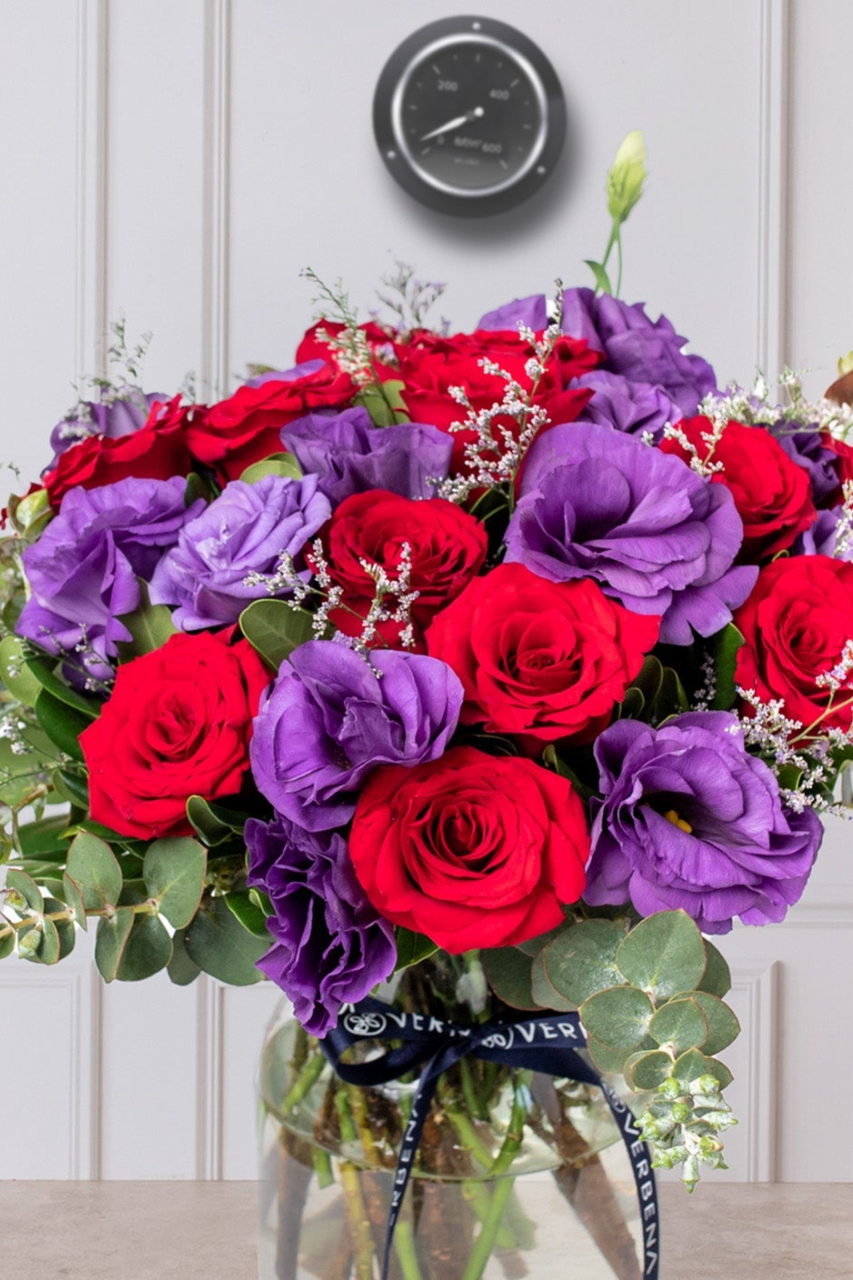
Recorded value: 25; psi
